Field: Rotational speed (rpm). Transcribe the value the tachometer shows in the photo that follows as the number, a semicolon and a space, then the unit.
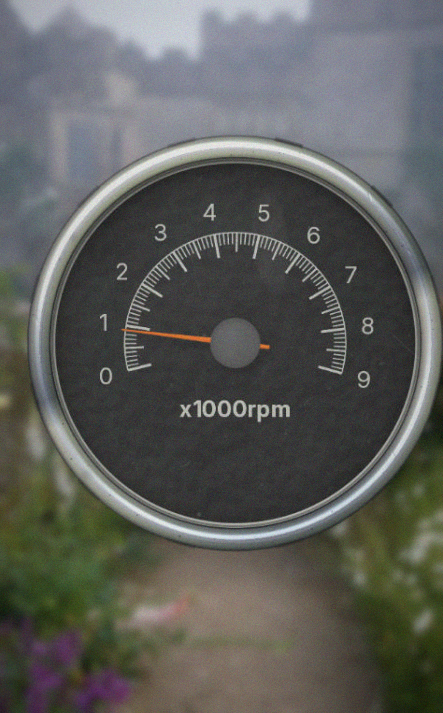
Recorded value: 900; rpm
